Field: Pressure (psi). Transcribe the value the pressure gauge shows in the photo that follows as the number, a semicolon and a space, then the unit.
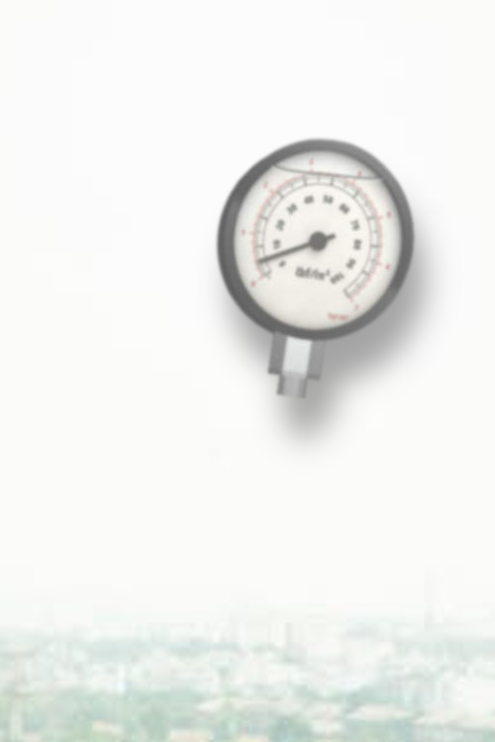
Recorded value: 5; psi
